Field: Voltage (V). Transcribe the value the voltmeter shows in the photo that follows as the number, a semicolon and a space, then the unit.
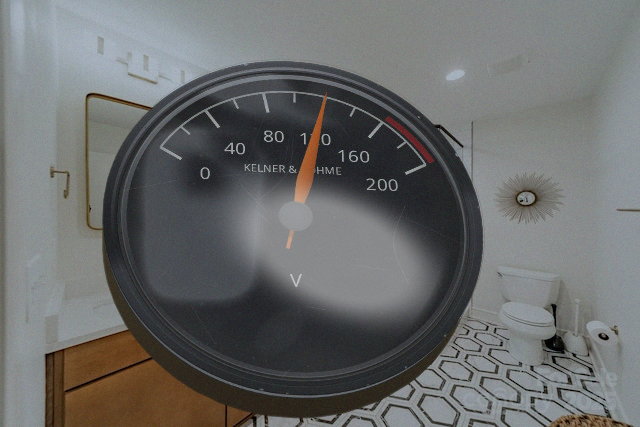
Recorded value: 120; V
